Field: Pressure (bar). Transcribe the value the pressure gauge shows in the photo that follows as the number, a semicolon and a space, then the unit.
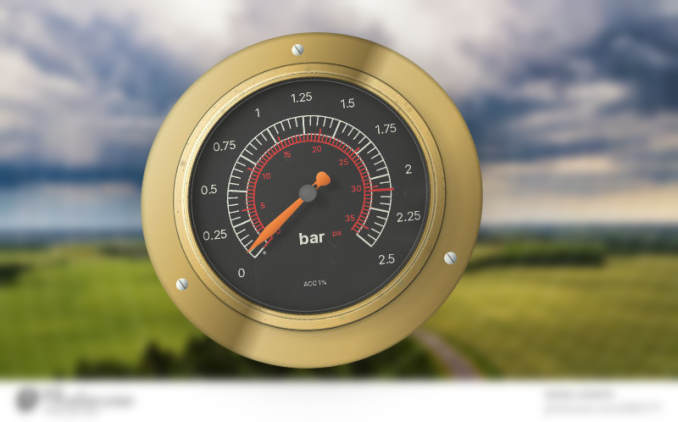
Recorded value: 0.05; bar
